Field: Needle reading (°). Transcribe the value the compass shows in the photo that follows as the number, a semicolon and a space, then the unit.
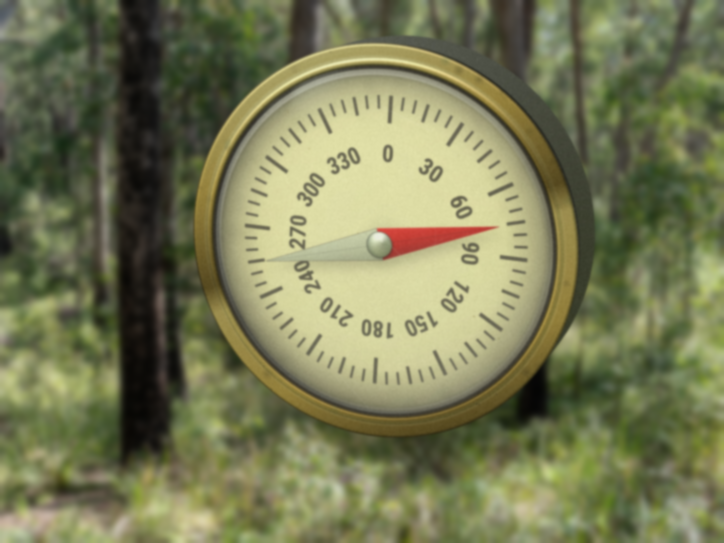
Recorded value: 75; °
